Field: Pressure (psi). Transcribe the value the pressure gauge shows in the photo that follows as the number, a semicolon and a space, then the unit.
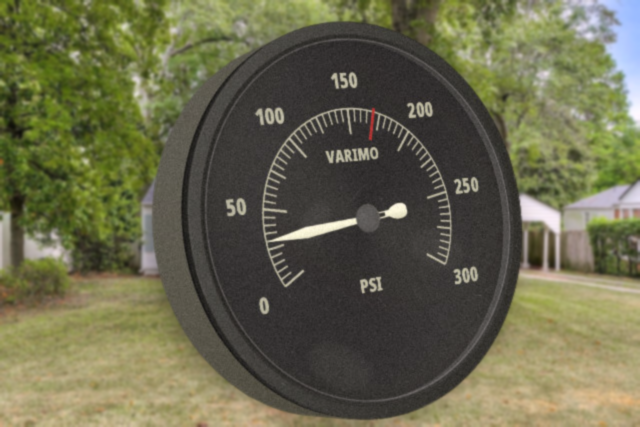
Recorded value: 30; psi
